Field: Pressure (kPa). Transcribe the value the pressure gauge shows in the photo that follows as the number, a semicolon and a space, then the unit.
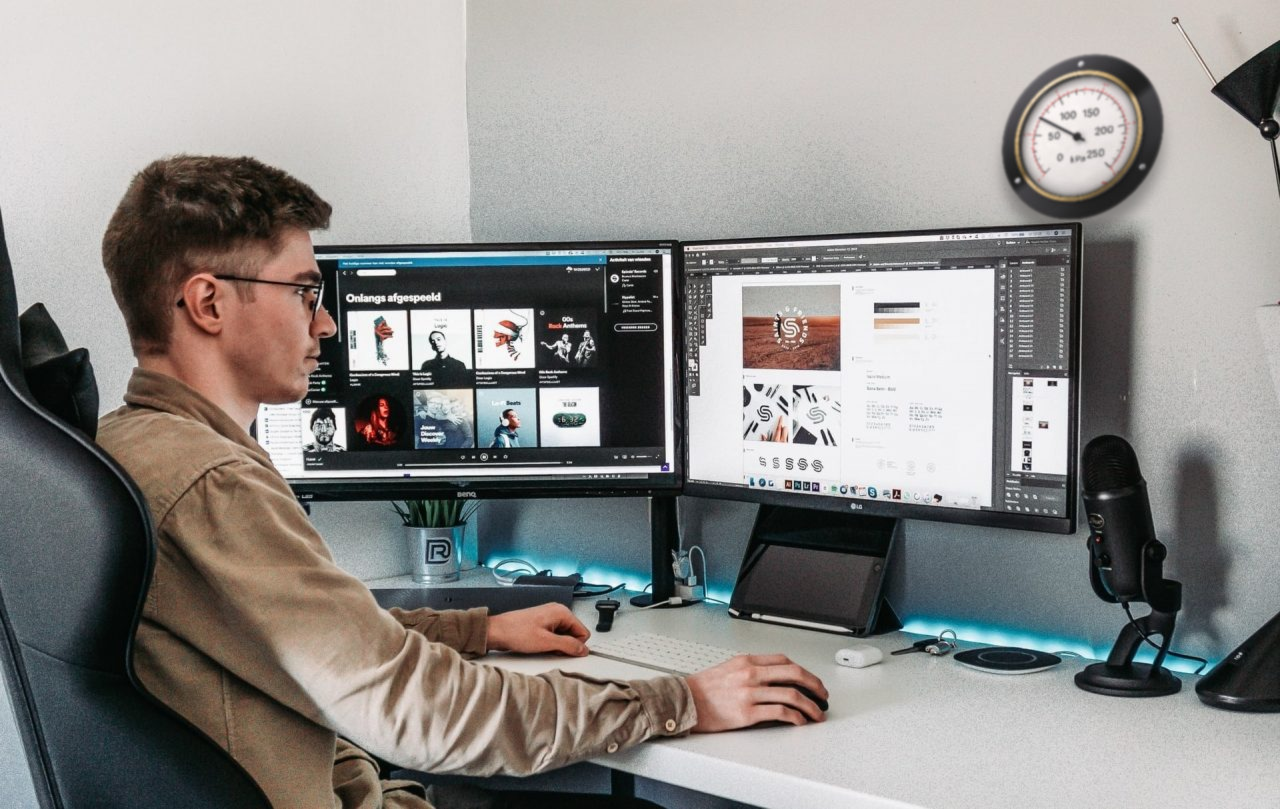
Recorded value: 70; kPa
